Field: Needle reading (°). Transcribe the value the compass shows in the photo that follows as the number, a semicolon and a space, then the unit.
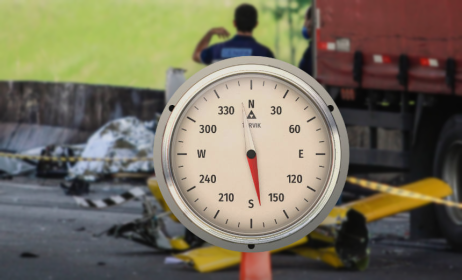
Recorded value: 170; °
